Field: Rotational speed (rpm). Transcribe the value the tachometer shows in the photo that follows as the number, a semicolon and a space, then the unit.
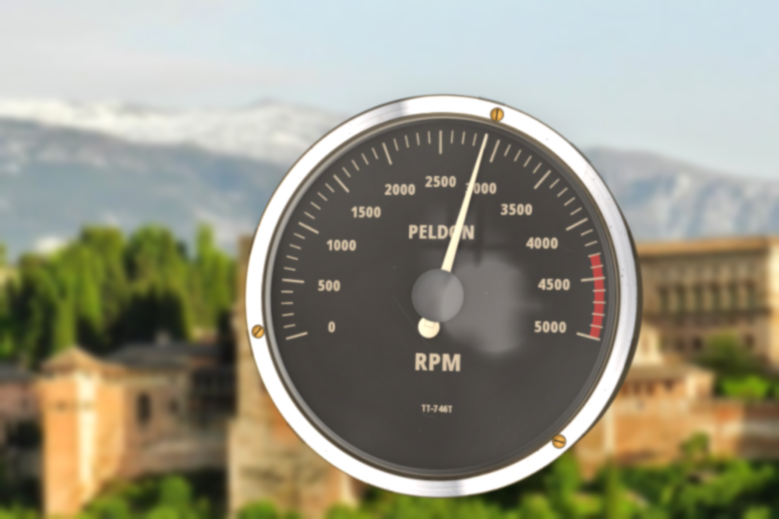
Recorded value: 2900; rpm
